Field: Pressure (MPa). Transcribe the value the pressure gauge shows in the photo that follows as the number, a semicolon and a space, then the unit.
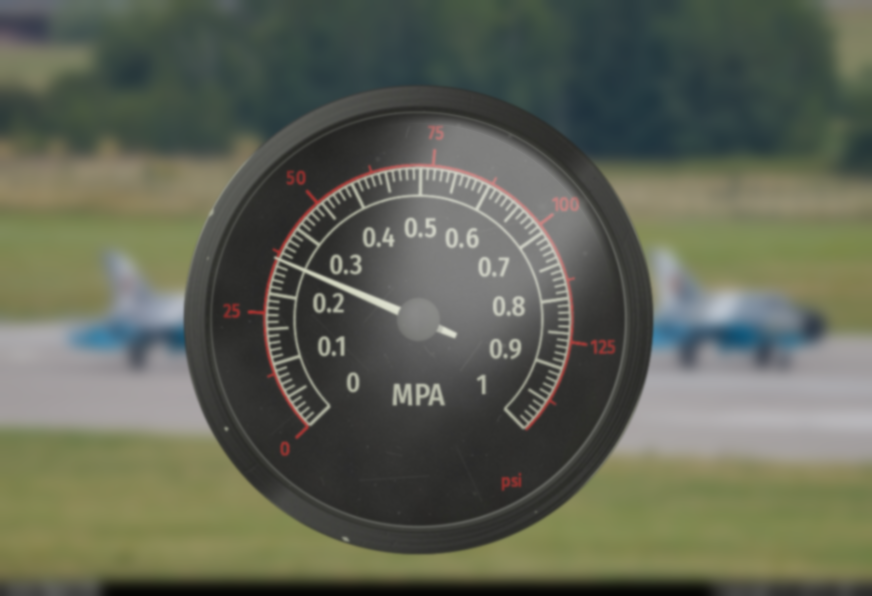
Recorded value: 0.25; MPa
